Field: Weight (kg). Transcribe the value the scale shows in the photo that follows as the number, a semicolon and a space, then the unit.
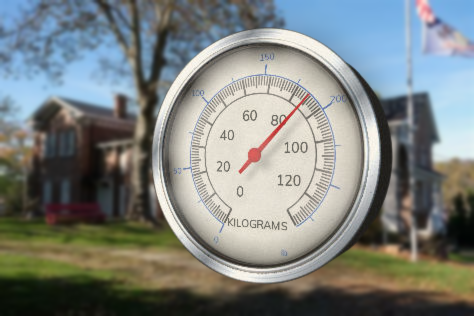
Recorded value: 85; kg
